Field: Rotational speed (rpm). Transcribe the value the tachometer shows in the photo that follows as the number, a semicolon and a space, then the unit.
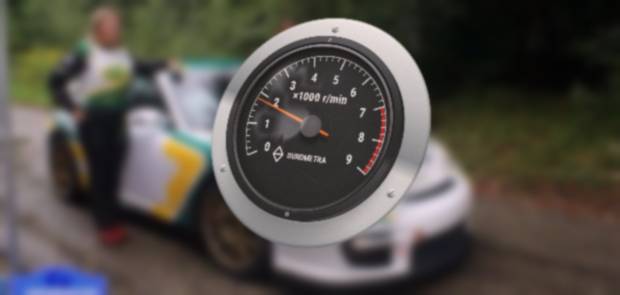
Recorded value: 1800; rpm
